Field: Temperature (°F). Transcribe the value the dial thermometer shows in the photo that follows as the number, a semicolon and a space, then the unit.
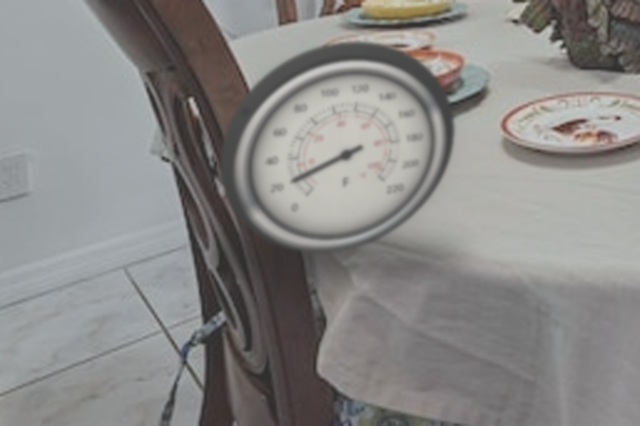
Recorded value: 20; °F
